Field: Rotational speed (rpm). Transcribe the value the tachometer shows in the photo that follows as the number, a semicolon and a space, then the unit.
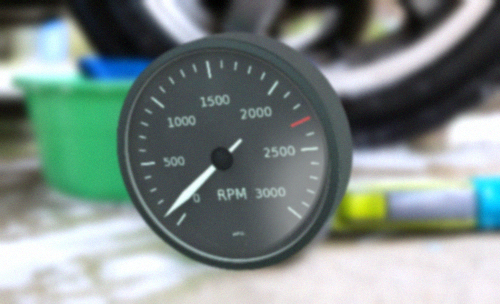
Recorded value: 100; rpm
